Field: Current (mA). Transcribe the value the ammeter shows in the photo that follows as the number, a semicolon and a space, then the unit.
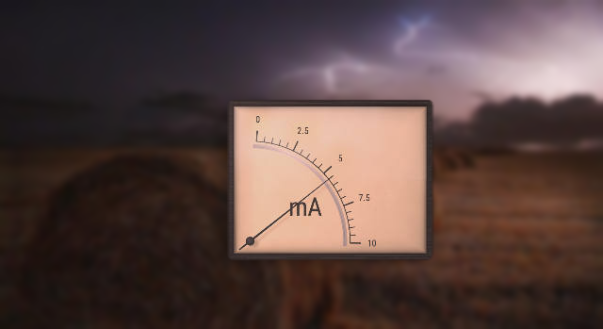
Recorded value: 5.5; mA
